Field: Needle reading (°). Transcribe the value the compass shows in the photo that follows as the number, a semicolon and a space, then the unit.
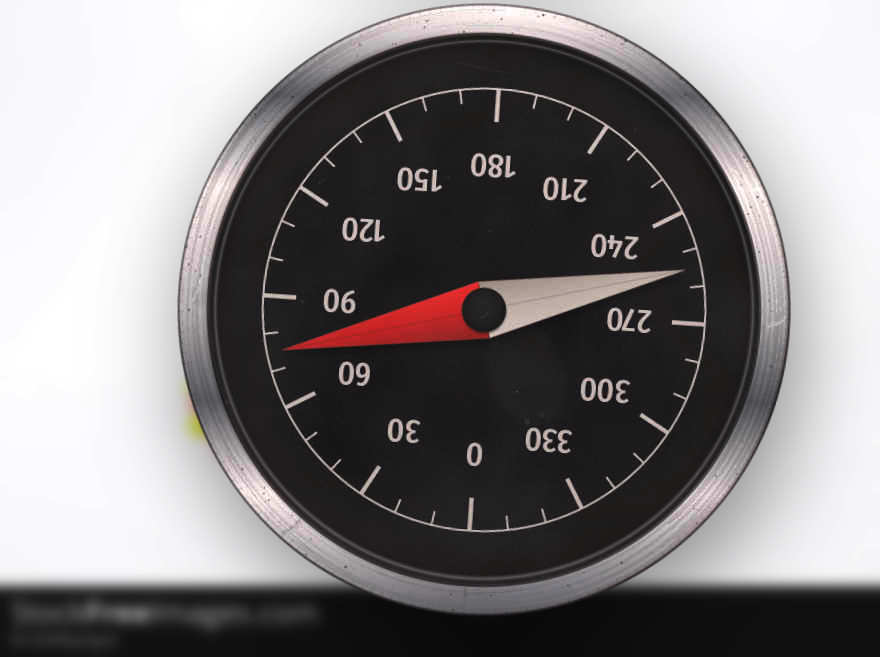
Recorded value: 75; °
